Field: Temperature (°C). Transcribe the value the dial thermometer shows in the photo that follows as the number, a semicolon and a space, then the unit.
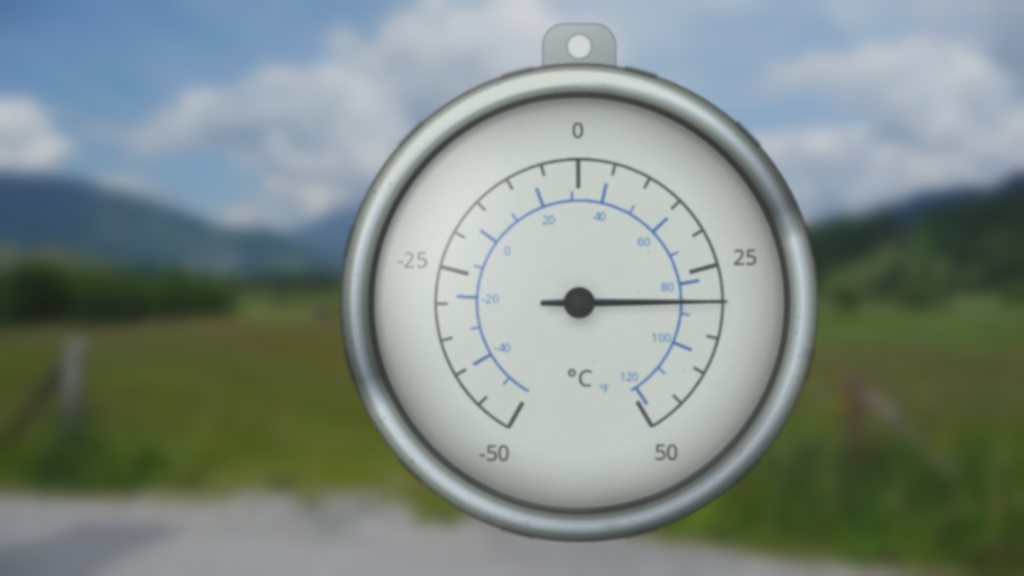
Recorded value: 30; °C
